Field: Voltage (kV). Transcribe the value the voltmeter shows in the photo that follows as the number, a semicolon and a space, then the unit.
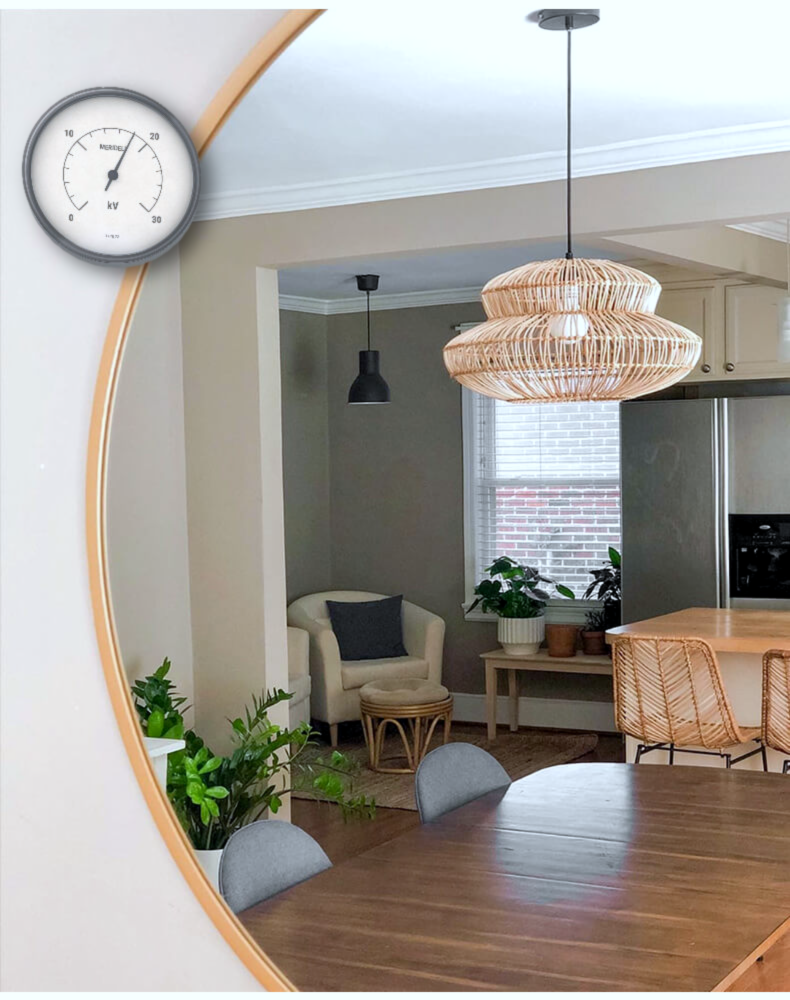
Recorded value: 18; kV
